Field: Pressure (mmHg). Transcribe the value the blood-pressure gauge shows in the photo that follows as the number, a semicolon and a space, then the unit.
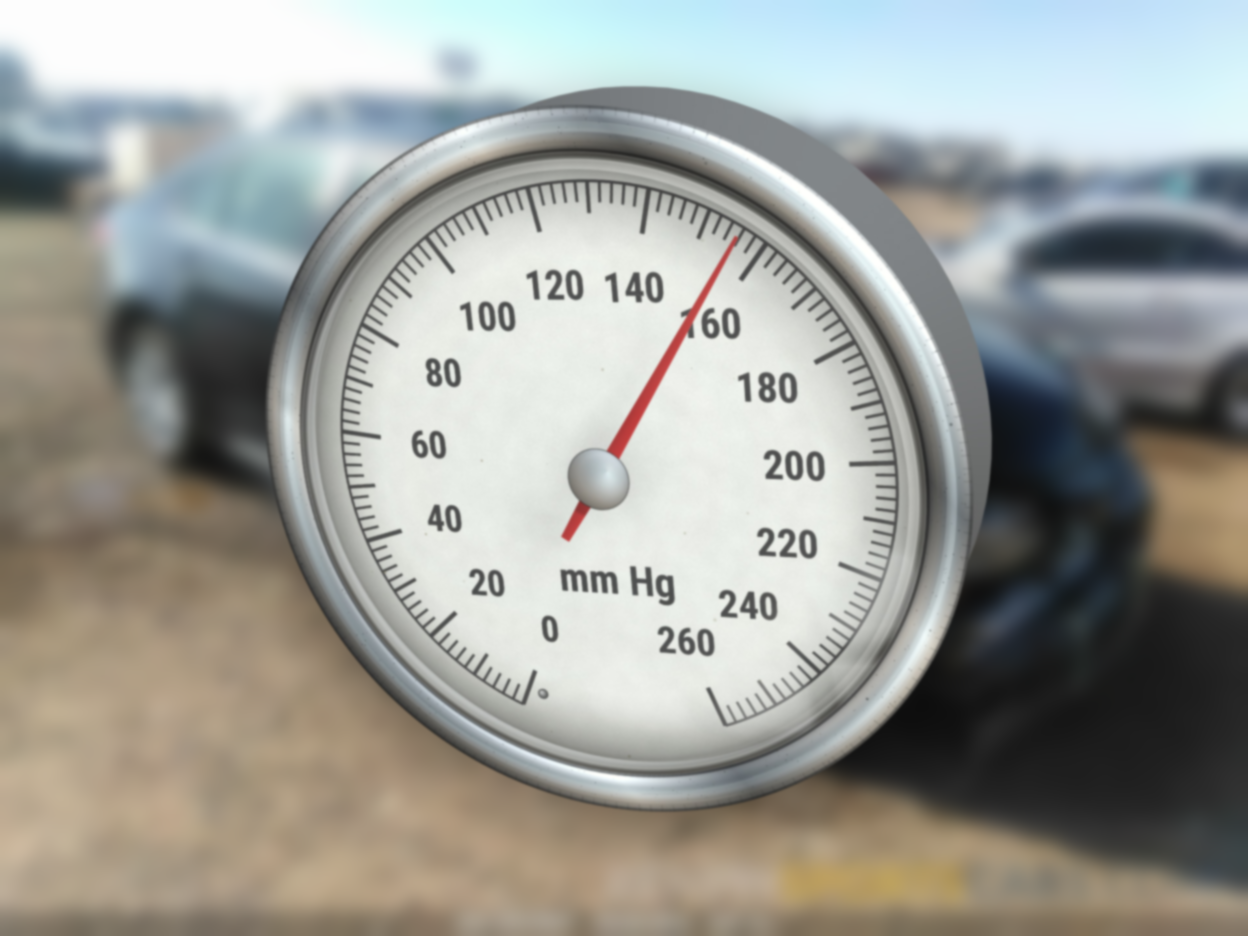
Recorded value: 156; mmHg
